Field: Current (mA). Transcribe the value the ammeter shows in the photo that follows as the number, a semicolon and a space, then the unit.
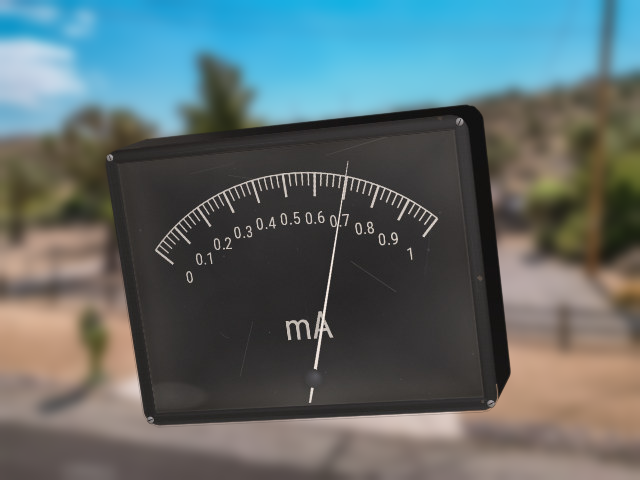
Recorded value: 0.7; mA
